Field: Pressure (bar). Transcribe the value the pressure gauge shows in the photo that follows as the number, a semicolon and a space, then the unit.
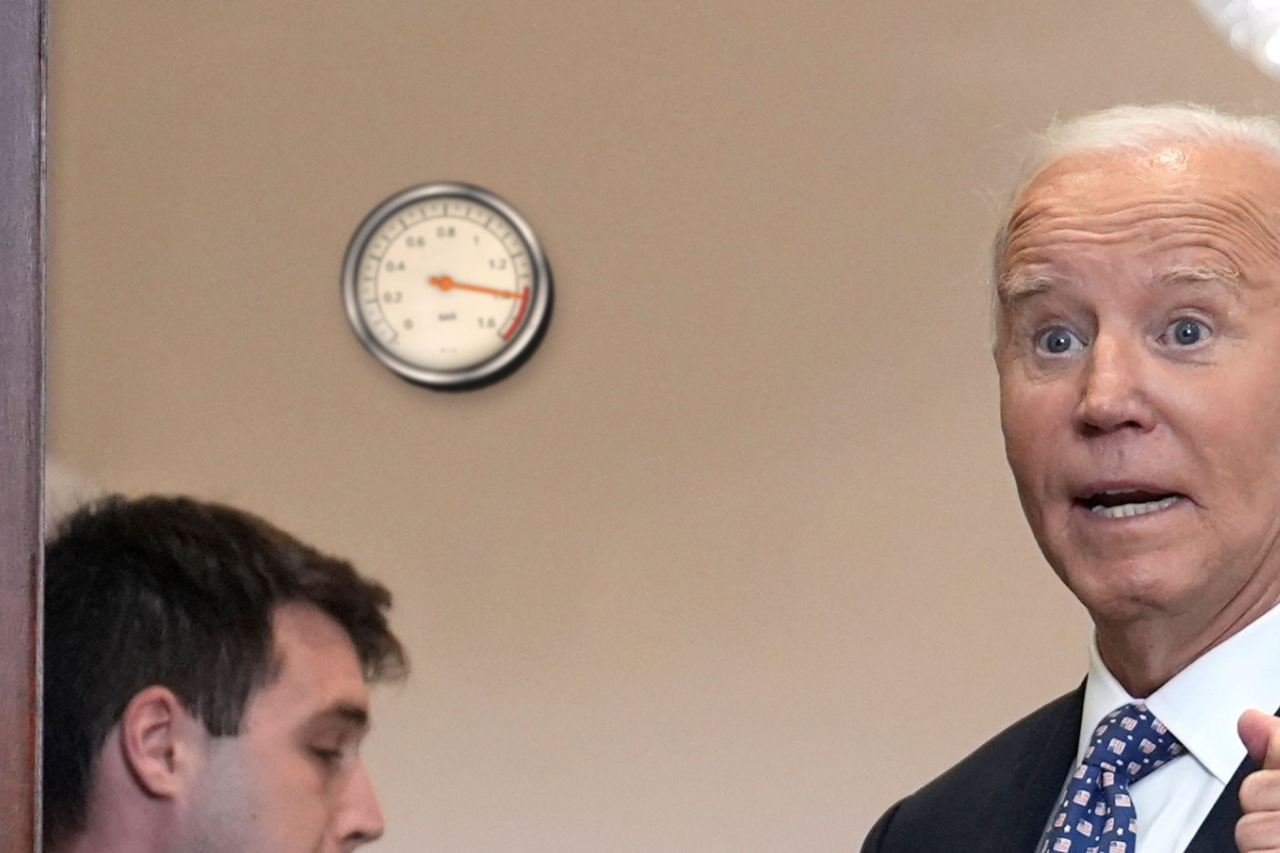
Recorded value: 1.4; bar
